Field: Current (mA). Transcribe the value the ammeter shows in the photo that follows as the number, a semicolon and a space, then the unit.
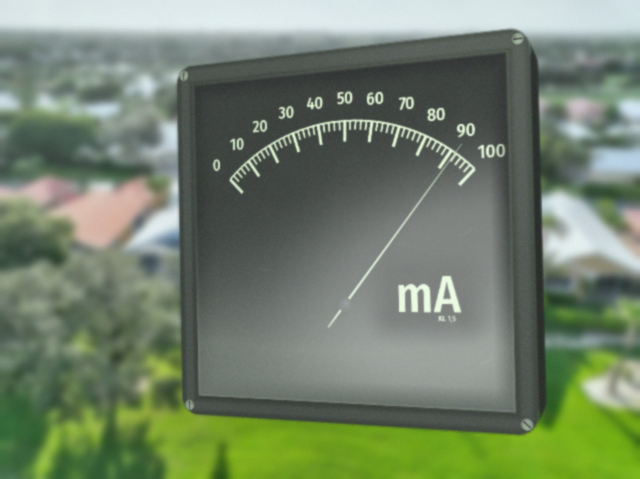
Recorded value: 92; mA
